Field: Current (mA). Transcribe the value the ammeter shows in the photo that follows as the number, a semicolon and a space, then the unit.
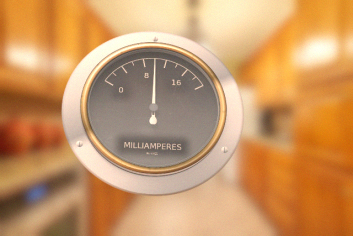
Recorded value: 10; mA
